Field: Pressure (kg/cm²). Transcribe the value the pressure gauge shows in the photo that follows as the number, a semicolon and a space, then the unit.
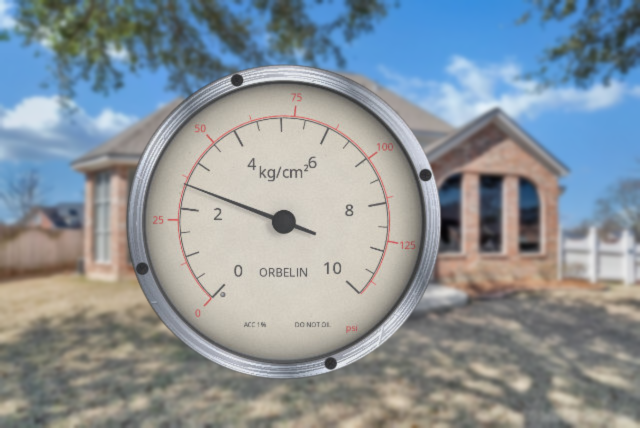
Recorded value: 2.5; kg/cm²
